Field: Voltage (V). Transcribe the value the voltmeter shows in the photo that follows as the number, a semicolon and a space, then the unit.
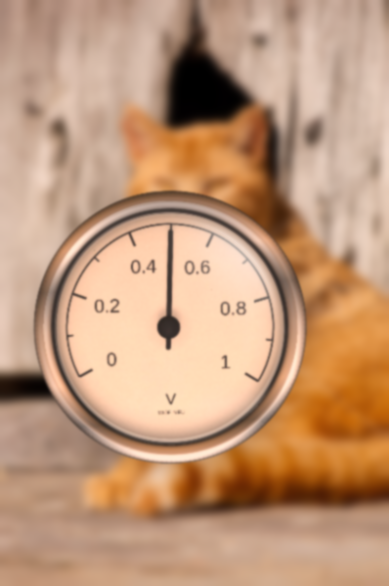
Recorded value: 0.5; V
